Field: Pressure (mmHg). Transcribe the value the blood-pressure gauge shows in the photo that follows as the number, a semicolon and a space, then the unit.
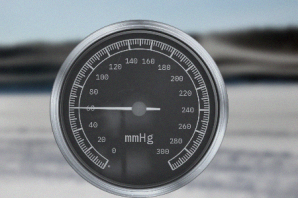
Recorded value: 60; mmHg
